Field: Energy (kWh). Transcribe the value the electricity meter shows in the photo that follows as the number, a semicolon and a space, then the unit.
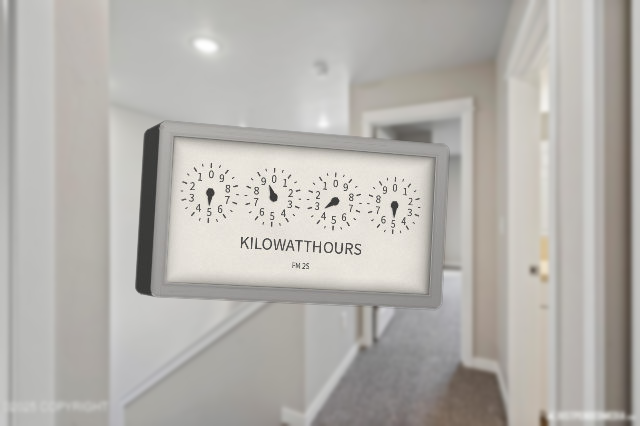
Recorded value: 4935; kWh
